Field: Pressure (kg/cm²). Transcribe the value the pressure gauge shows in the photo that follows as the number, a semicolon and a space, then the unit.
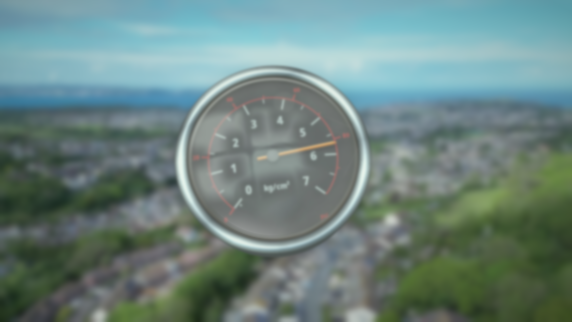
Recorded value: 5.75; kg/cm²
